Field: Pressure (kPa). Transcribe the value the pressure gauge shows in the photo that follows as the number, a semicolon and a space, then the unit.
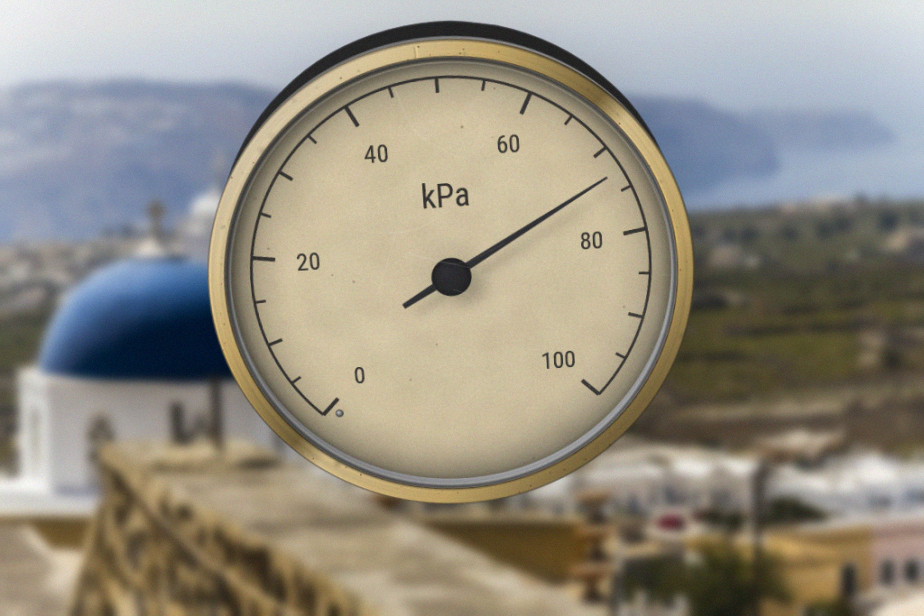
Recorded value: 72.5; kPa
